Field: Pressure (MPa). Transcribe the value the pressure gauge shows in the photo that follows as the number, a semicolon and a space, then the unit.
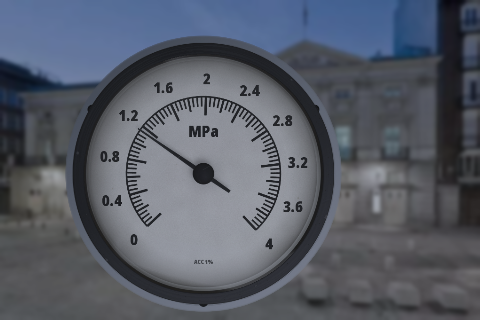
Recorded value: 1.15; MPa
